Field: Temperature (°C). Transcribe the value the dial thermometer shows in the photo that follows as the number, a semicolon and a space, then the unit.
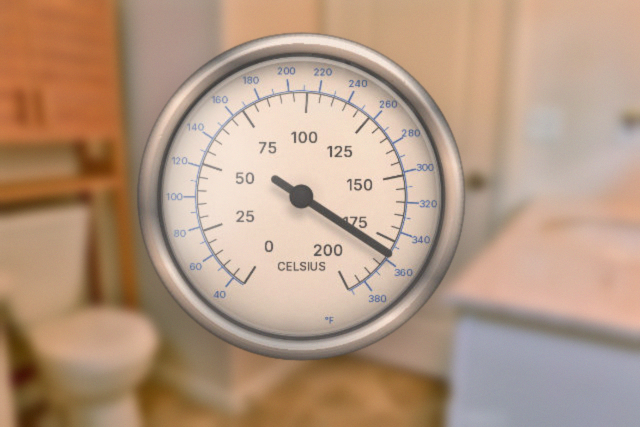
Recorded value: 180; °C
